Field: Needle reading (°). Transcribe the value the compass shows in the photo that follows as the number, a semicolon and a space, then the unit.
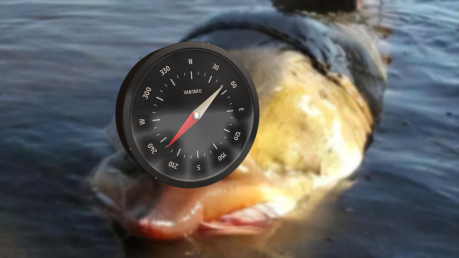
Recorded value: 230; °
